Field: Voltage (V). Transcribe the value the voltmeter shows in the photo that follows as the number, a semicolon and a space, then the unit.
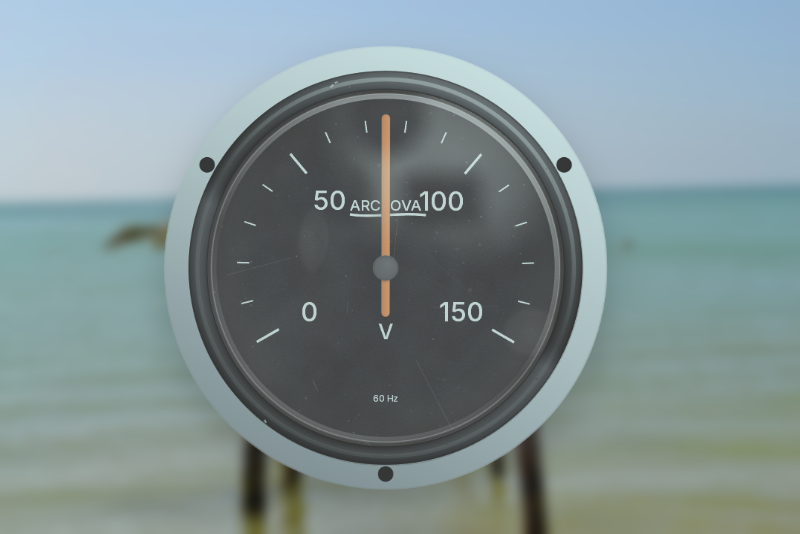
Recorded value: 75; V
